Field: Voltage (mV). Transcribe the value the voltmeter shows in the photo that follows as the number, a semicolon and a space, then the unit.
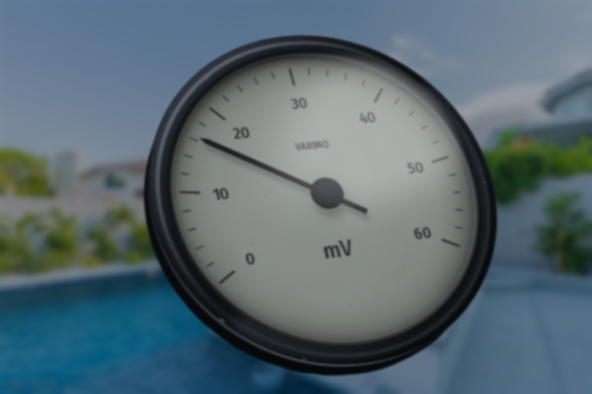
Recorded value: 16; mV
